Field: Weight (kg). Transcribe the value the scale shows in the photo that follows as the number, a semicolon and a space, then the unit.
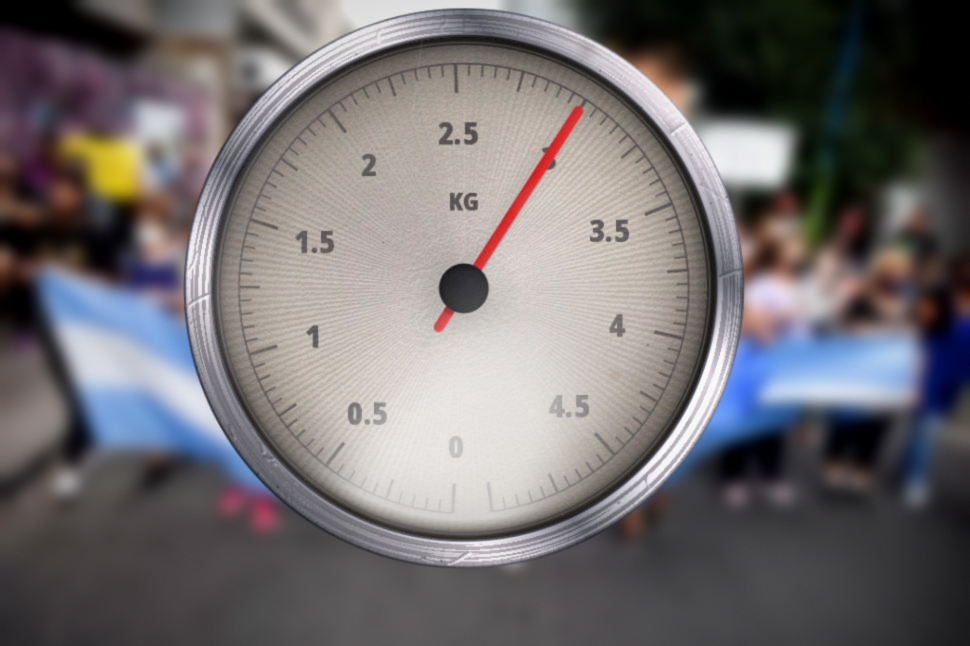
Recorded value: 3; kg
